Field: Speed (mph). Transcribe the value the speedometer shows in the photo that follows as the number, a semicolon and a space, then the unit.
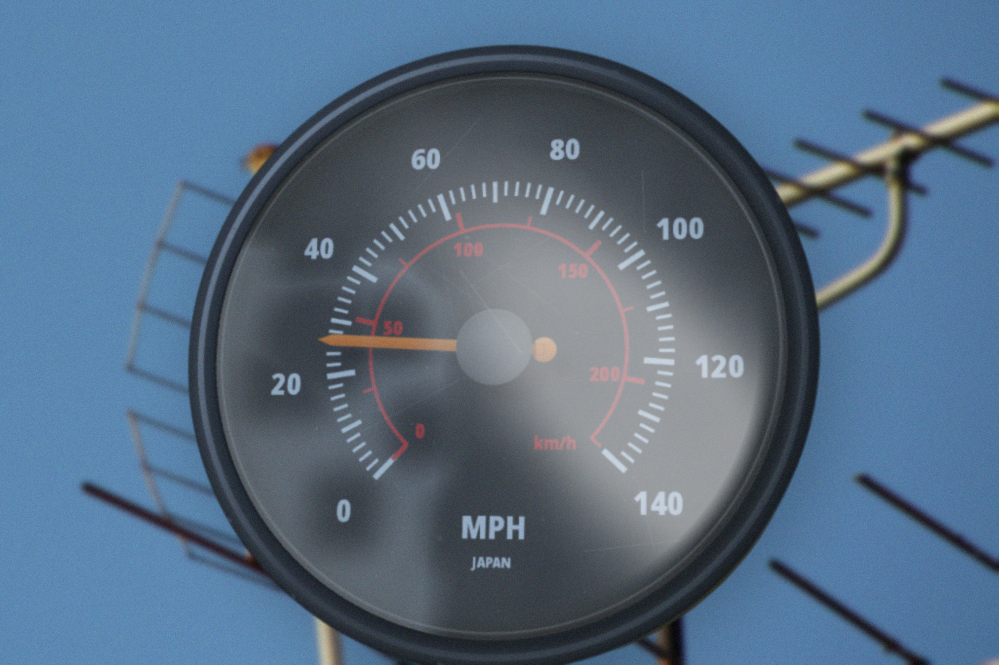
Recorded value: 26; mph
